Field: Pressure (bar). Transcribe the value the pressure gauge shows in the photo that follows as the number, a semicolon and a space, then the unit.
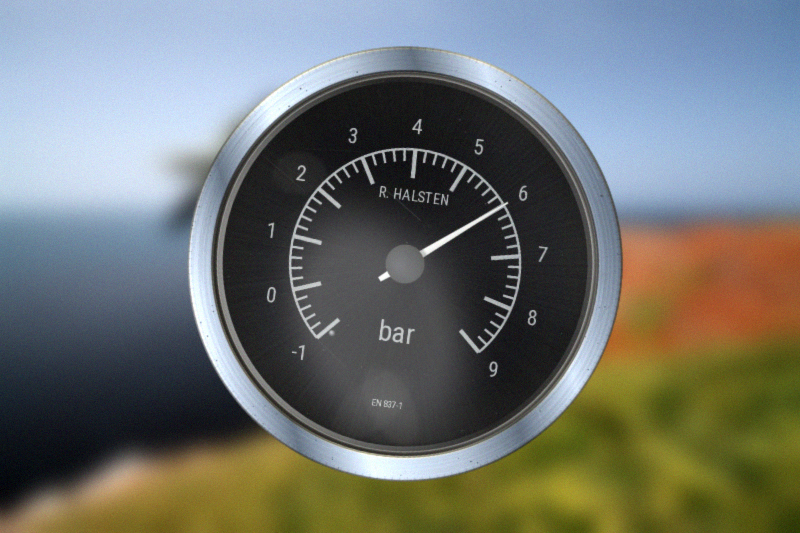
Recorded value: 6; bar
